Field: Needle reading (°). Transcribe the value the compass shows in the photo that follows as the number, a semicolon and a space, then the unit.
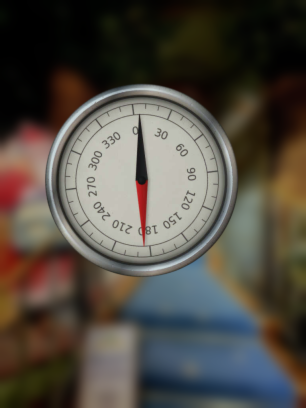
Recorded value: 185; °
